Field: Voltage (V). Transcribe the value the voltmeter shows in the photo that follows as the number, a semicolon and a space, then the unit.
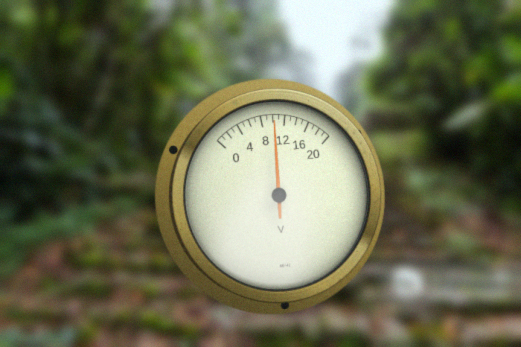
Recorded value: 10; V
